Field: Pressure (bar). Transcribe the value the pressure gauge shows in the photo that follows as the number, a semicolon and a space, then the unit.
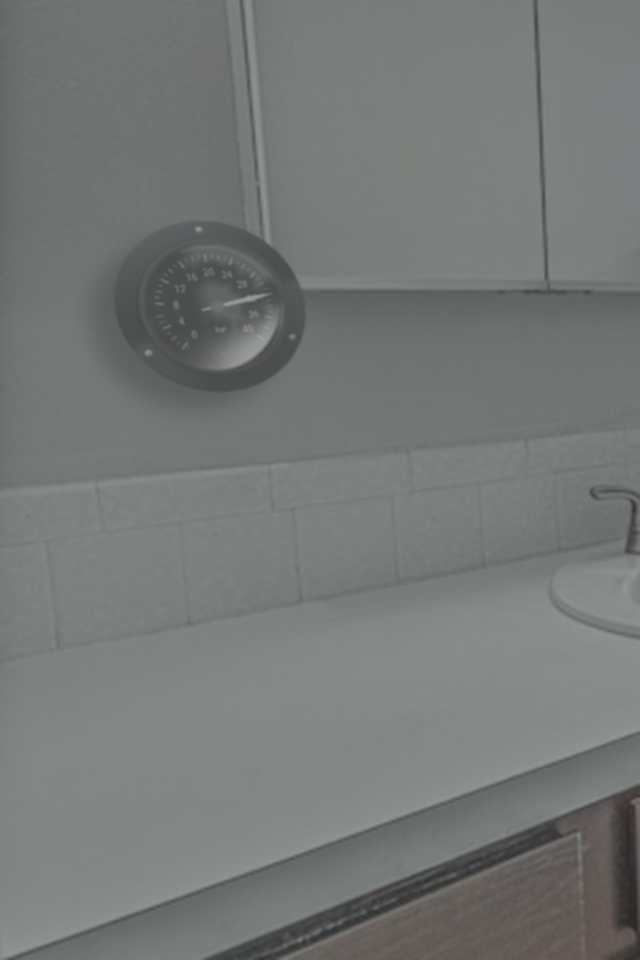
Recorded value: 32; bar
